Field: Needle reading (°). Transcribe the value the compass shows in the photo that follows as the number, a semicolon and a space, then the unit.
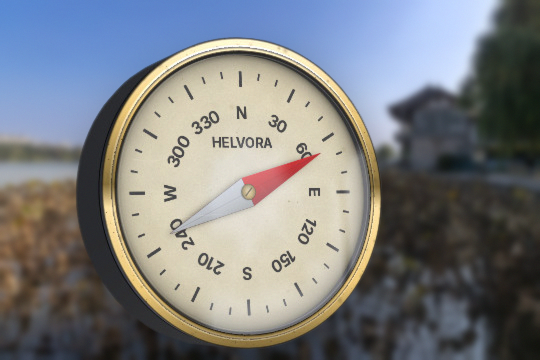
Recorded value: 65; °
